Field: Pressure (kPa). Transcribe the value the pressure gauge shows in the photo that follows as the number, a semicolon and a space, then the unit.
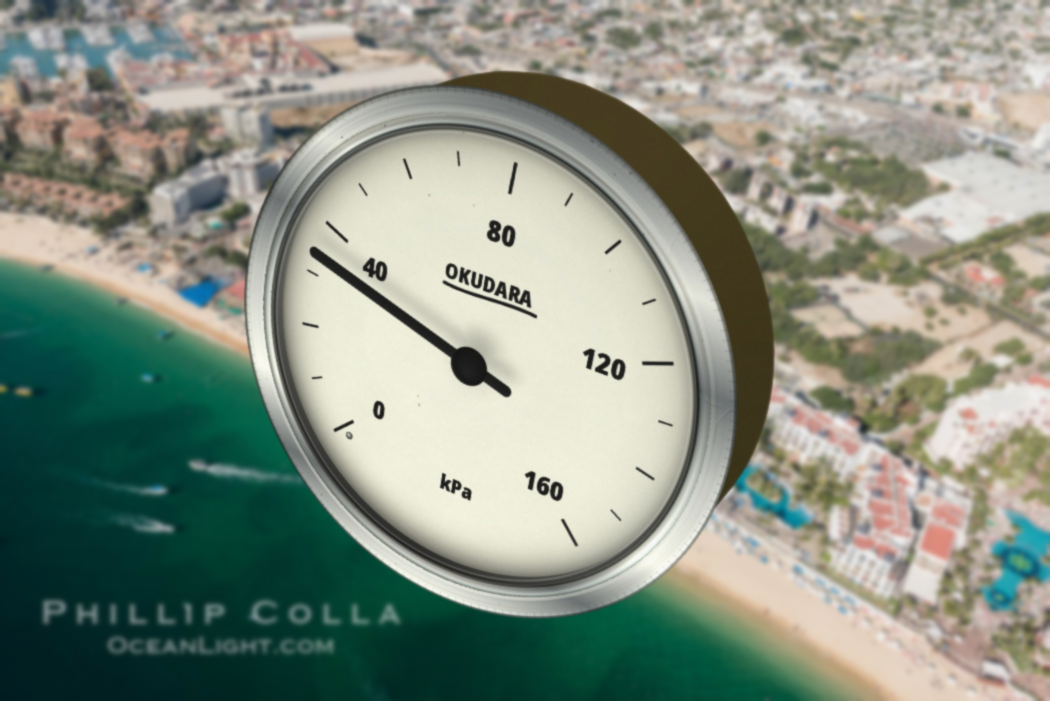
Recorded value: 35; kPa
